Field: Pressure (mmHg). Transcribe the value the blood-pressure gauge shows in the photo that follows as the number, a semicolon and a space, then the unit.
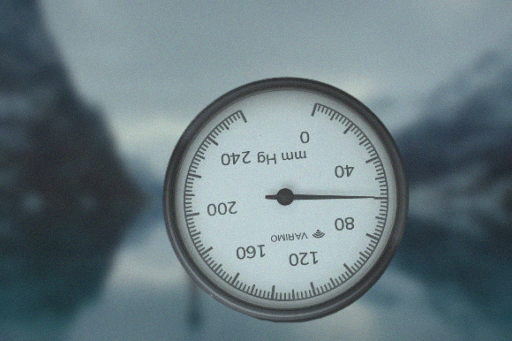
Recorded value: 60; mmHg
